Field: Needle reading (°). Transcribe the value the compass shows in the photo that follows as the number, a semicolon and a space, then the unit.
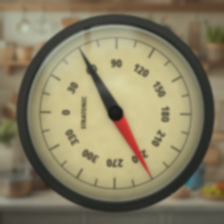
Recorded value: 240; °
